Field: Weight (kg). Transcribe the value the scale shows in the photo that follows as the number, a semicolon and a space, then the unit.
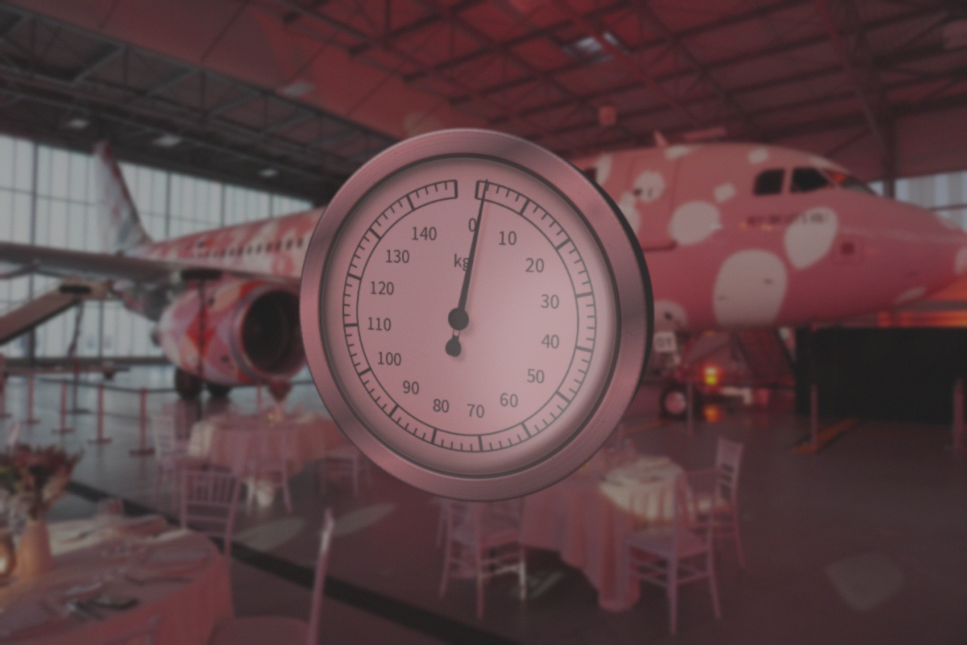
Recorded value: 2; kg
